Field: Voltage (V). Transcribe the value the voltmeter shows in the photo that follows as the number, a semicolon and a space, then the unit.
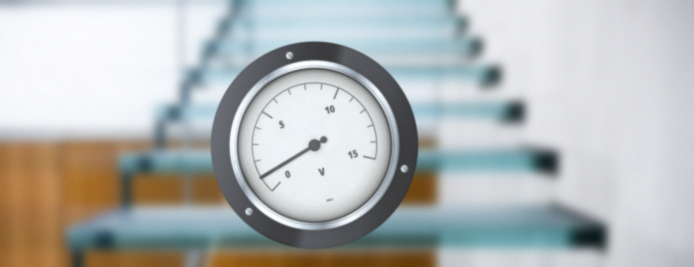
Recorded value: 1; V
